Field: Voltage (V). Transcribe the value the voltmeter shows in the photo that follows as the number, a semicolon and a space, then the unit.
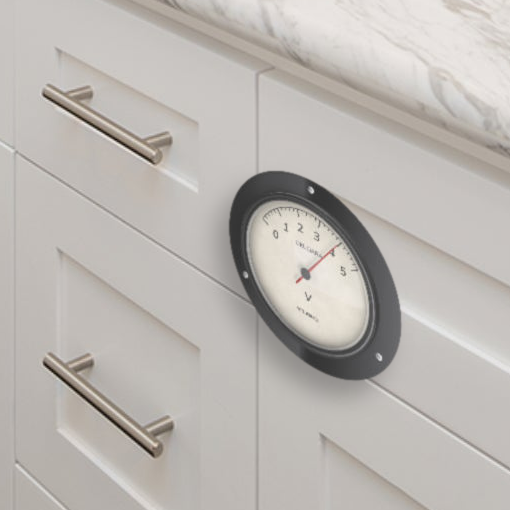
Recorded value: 4; V
